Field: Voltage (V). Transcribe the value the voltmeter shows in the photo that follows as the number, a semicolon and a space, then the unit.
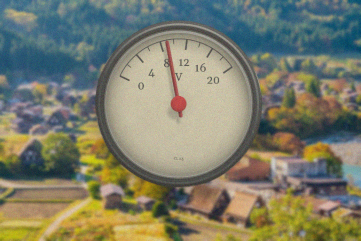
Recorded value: 9; V
